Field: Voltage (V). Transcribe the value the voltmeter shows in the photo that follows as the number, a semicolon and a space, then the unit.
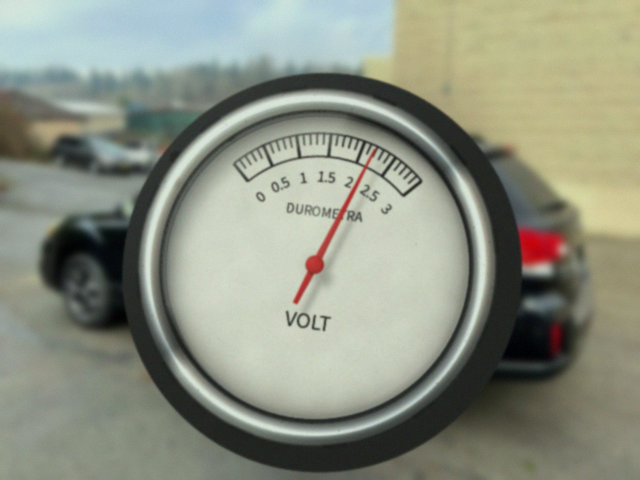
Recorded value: 2.2; V
